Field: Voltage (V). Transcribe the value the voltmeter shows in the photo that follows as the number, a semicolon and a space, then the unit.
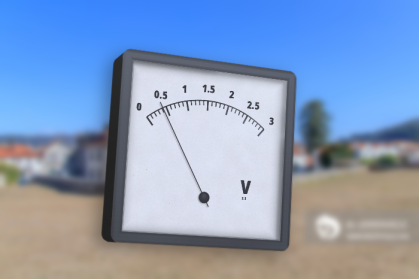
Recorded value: 0.4; V
